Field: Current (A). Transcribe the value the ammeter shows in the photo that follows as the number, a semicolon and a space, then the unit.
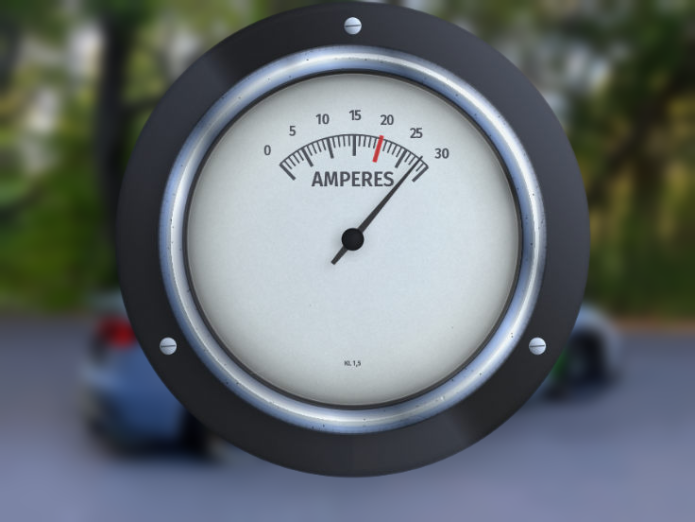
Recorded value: 28; A
